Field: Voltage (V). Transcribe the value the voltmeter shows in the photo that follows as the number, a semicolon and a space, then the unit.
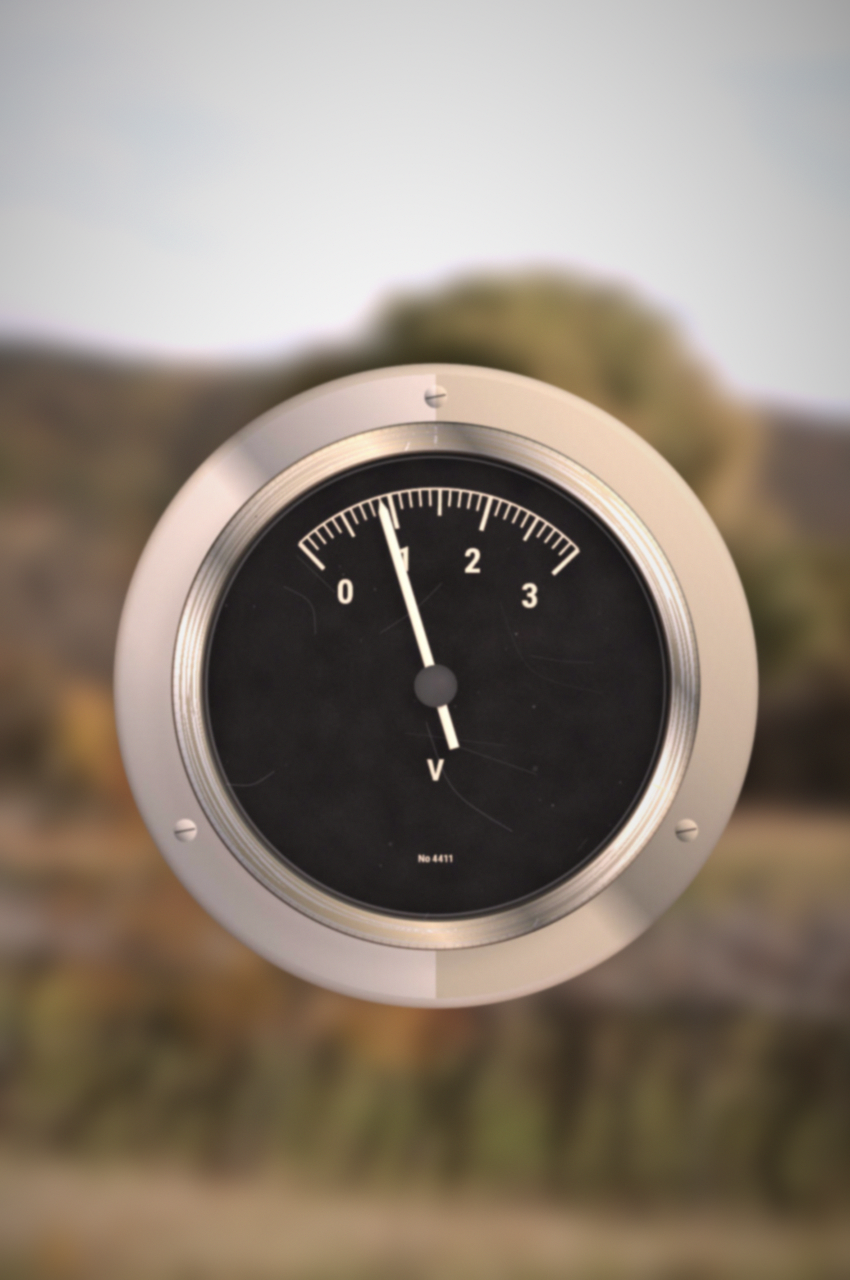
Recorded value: 0.9; V
